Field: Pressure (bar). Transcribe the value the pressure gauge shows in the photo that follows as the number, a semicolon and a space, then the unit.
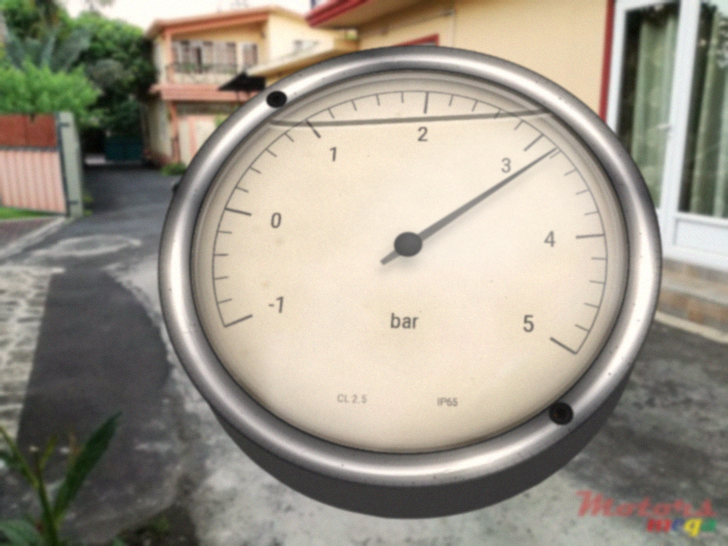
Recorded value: 3.2; bar
